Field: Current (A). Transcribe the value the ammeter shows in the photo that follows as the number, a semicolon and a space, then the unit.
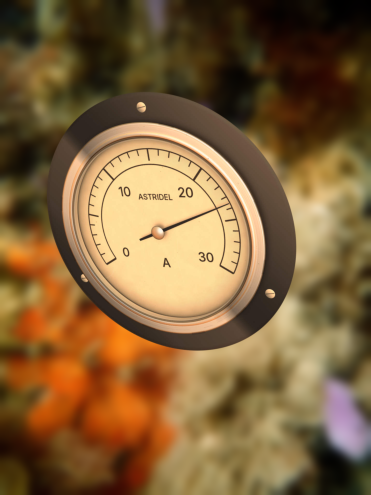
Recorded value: 23.5; A
